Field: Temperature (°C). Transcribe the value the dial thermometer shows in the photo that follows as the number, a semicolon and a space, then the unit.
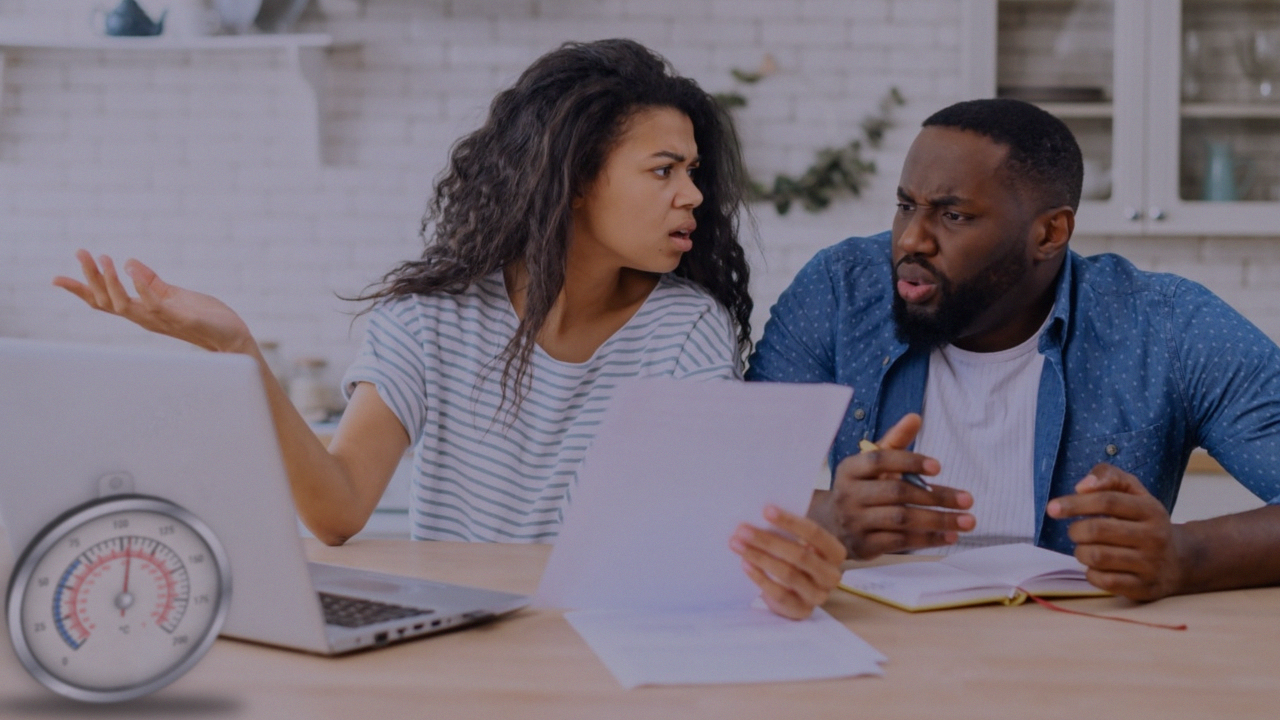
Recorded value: 105; °C
